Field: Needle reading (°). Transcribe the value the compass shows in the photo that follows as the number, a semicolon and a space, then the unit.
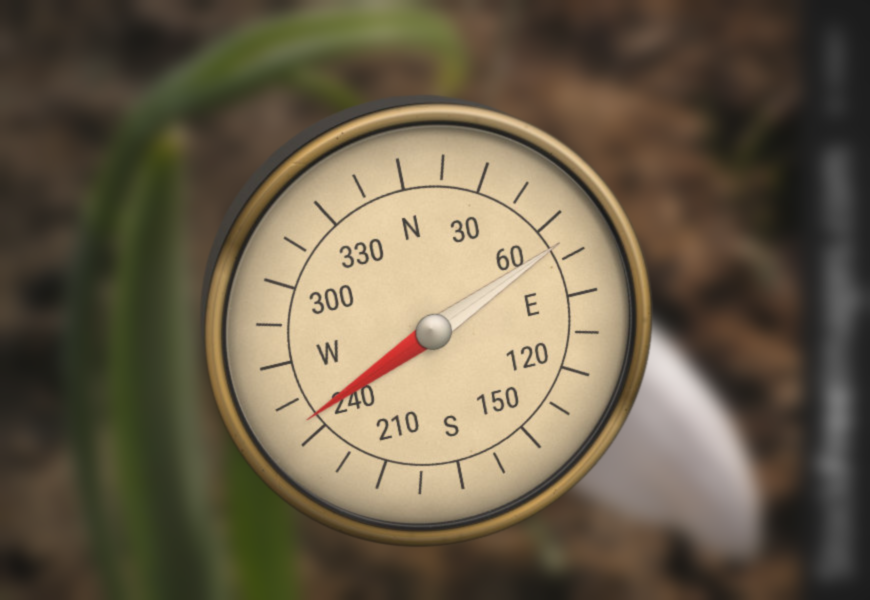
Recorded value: 247.5; °
